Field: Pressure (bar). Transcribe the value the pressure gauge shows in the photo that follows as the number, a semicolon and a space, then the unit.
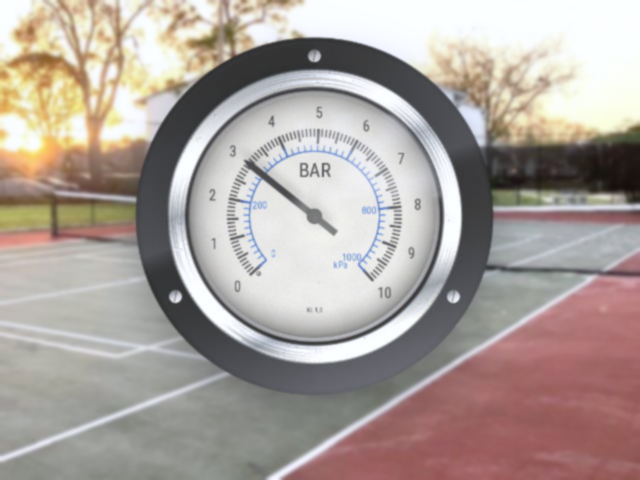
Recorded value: 3; bar
